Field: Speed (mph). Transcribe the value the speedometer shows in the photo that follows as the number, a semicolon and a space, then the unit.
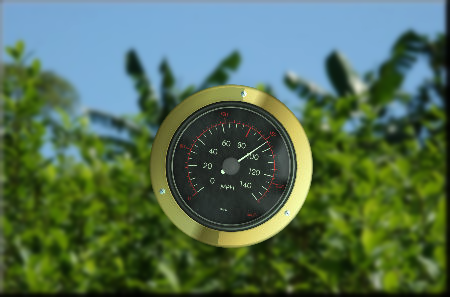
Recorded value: 95; mph
